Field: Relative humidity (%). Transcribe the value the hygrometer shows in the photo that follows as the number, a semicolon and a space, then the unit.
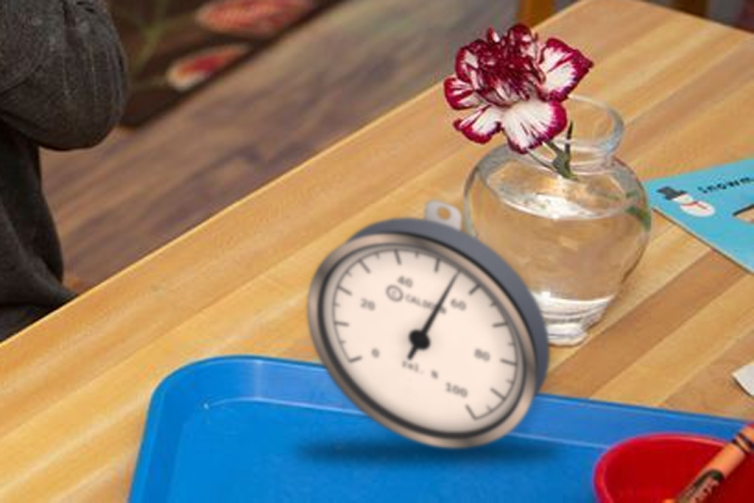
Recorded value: 55; %
